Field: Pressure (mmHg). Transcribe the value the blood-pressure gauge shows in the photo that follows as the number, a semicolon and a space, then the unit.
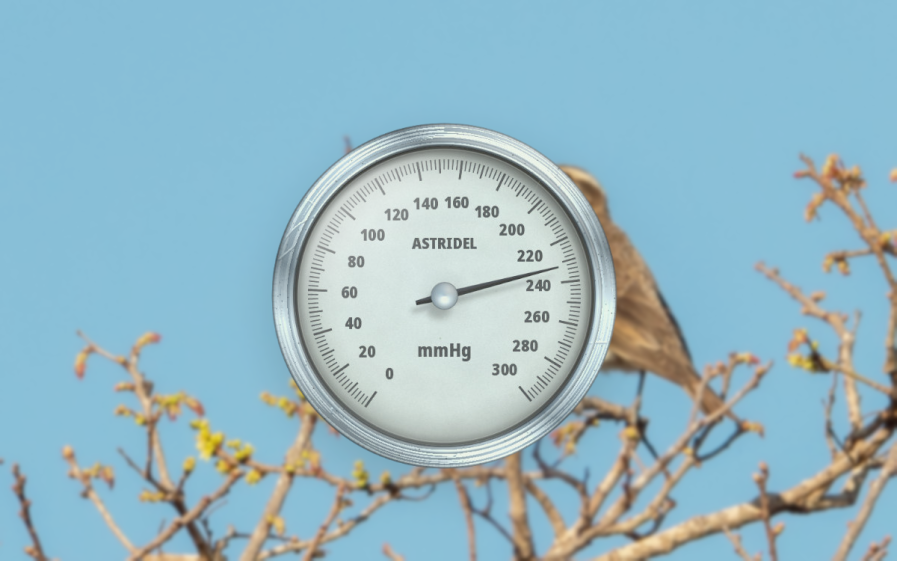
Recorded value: 232; mmHg
